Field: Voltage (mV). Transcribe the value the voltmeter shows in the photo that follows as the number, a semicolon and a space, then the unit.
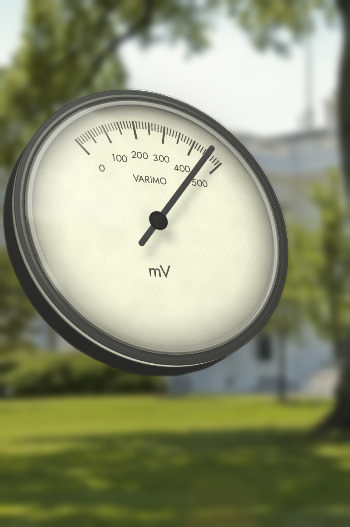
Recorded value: 450; mV
